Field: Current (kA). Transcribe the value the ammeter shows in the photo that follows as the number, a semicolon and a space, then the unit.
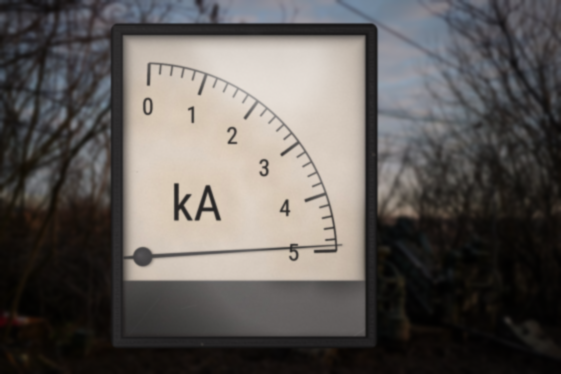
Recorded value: 4.9; kA
